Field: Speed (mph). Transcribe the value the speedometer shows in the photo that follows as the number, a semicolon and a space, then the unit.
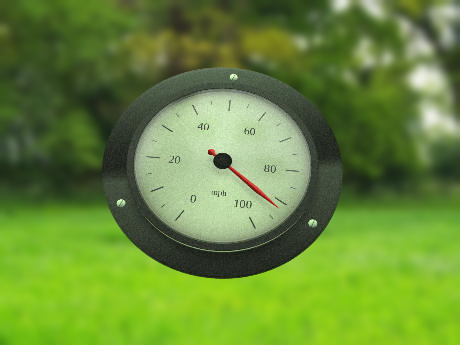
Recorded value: 92.5; mph
